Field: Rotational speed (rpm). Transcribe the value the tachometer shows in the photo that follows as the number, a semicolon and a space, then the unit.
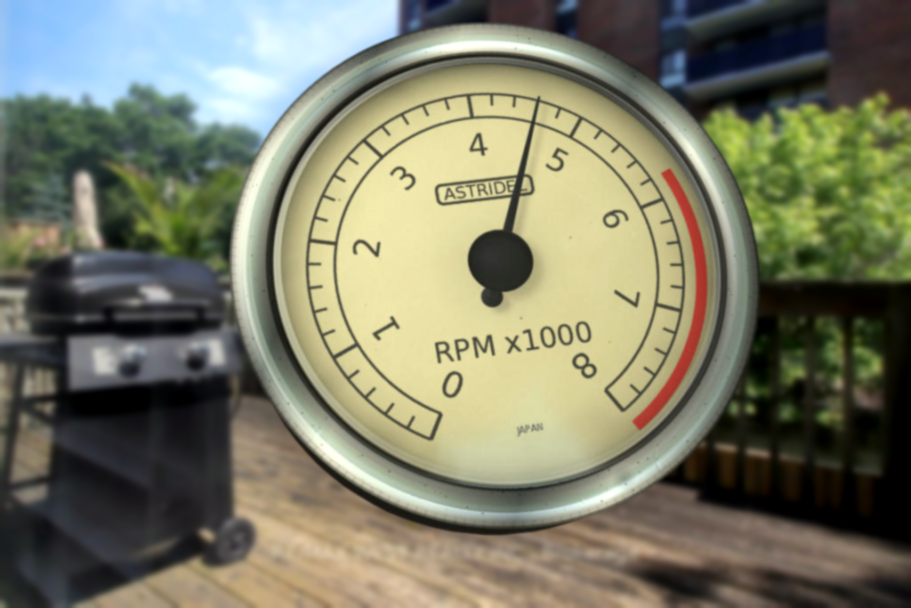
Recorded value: 4600; rpm
